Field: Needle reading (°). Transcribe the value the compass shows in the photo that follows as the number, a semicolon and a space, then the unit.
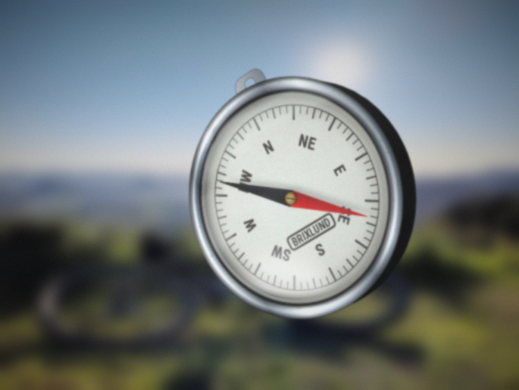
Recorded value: 130; °
